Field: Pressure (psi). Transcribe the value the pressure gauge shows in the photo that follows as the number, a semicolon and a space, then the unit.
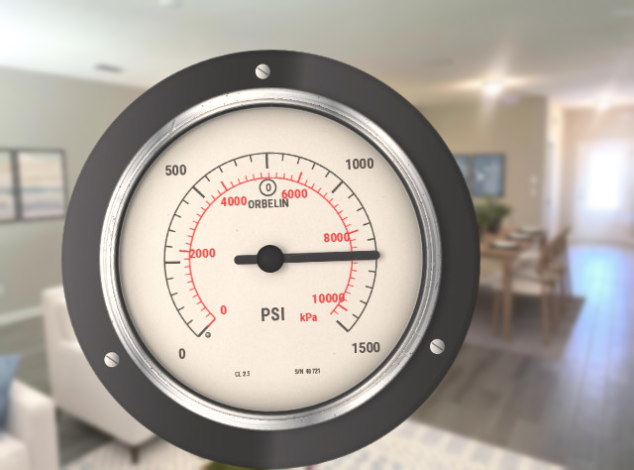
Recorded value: 1250; psi
